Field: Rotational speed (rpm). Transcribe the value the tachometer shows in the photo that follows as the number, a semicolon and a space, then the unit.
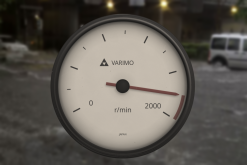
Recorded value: 1800; rpm
